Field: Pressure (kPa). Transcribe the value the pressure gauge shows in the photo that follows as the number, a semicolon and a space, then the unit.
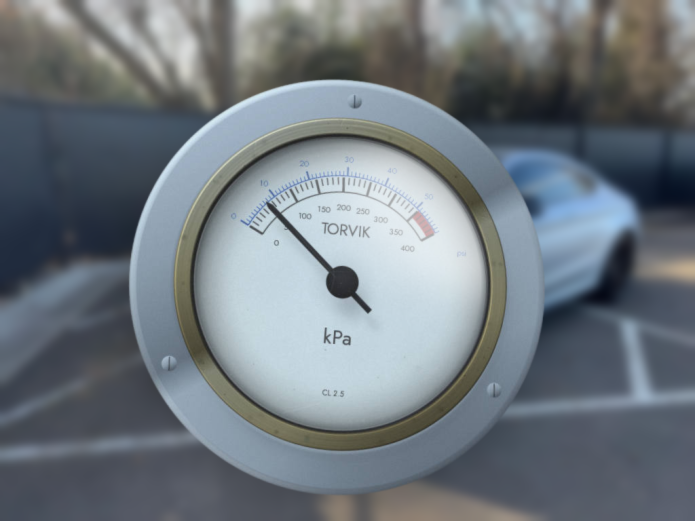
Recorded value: 50; kPa
